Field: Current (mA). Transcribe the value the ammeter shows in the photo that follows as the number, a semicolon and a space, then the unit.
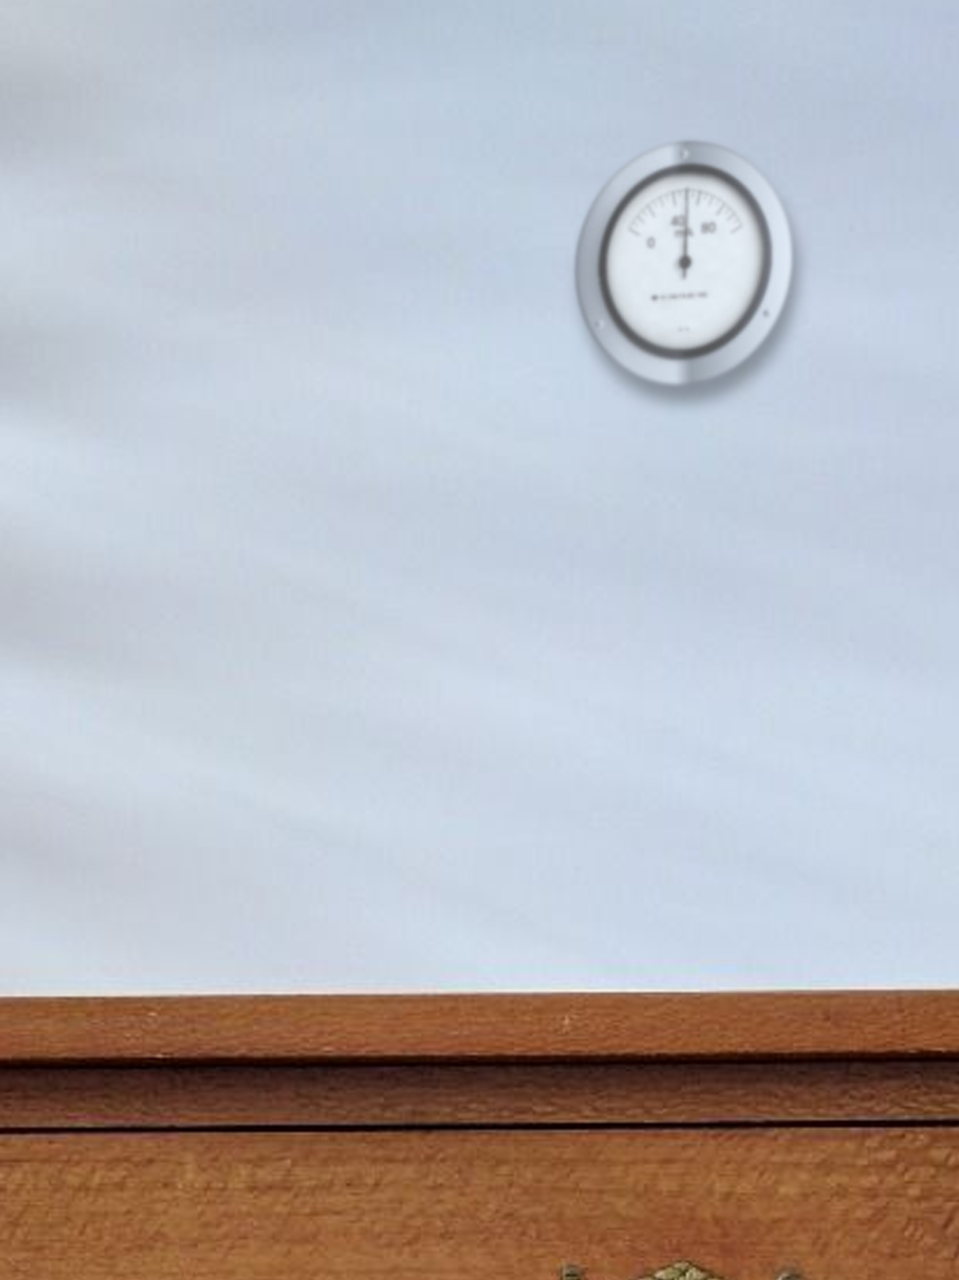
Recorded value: 50; mA
